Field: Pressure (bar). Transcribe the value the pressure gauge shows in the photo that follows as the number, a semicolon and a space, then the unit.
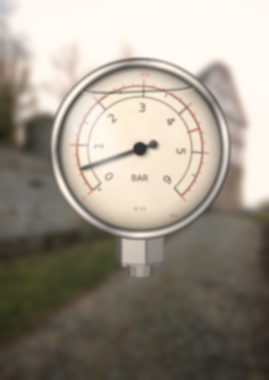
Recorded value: 0.5; bar
